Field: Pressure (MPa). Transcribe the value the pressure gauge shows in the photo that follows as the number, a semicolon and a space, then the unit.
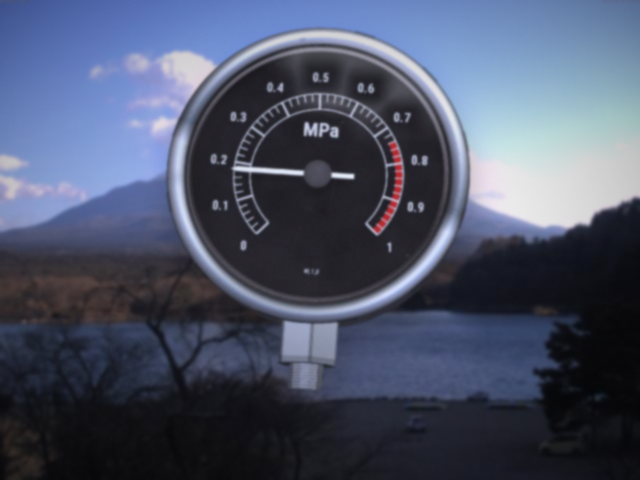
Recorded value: 0.18; MPa
